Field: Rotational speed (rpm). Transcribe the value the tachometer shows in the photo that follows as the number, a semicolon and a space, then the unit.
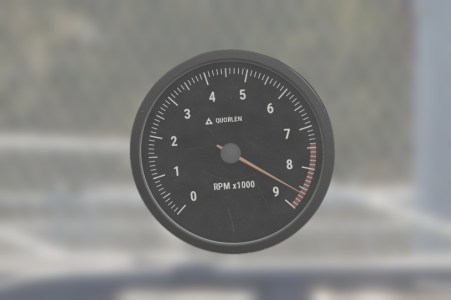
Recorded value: 8600; rpm
